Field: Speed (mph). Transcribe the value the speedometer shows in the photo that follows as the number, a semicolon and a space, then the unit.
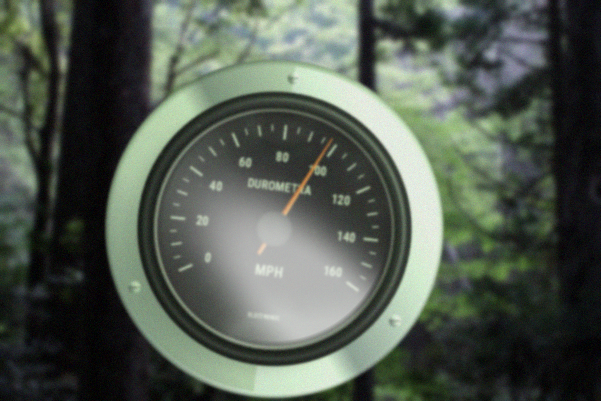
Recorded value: 97.5; mph
